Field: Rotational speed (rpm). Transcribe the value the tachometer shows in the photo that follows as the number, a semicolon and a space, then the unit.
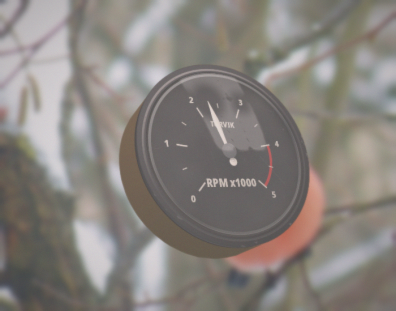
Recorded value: 2250; rpm
